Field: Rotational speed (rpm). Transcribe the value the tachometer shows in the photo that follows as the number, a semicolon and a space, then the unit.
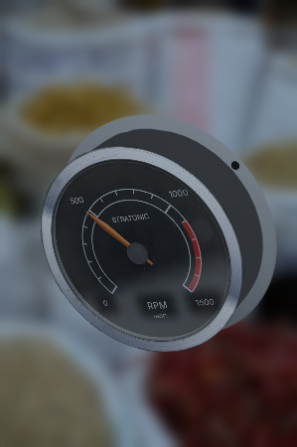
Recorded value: 500; rpm
